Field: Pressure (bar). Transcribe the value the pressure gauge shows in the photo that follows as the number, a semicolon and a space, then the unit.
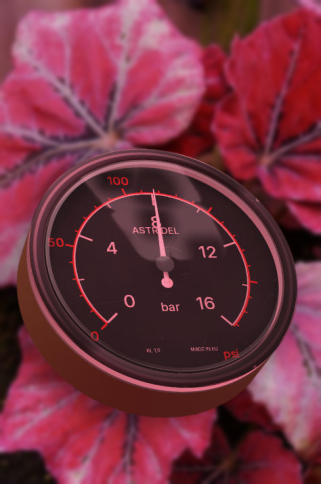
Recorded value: 8; bar
